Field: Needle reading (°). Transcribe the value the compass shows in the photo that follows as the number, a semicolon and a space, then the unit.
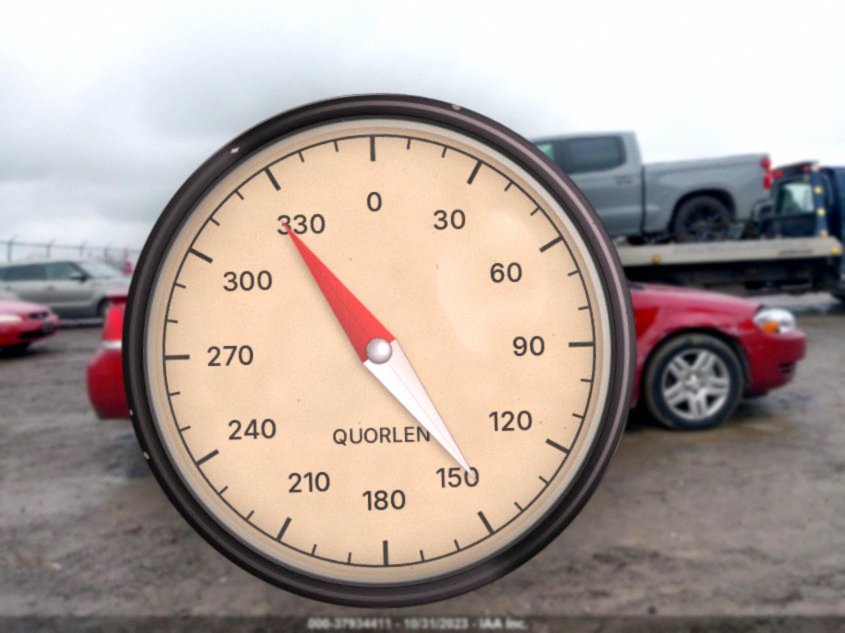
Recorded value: 325; °
